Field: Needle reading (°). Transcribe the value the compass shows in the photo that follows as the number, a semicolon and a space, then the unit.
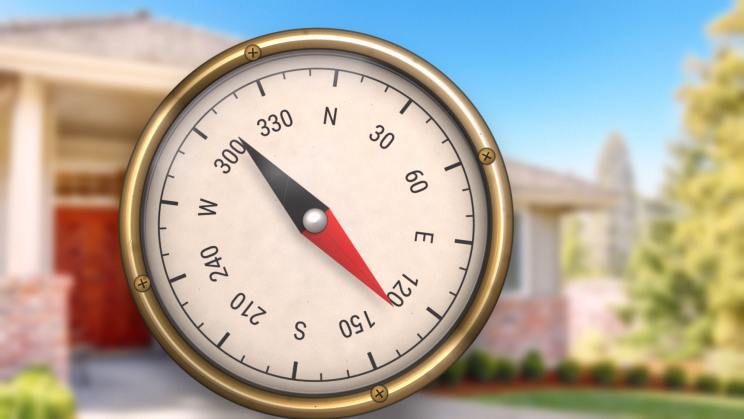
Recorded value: 130; °
